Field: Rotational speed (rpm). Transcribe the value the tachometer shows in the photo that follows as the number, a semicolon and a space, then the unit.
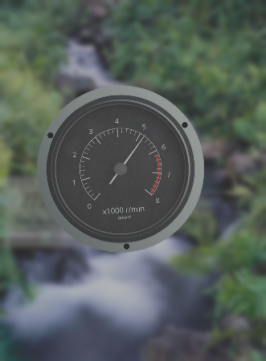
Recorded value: 5200; rpm
